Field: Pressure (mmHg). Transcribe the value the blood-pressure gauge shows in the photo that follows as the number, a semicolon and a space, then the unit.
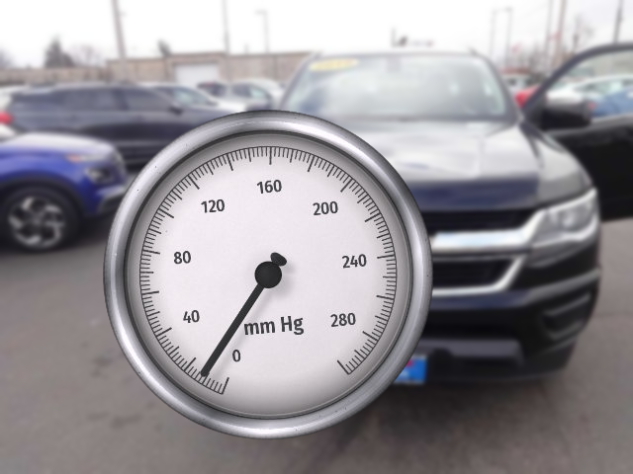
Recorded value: 12; mmHg
